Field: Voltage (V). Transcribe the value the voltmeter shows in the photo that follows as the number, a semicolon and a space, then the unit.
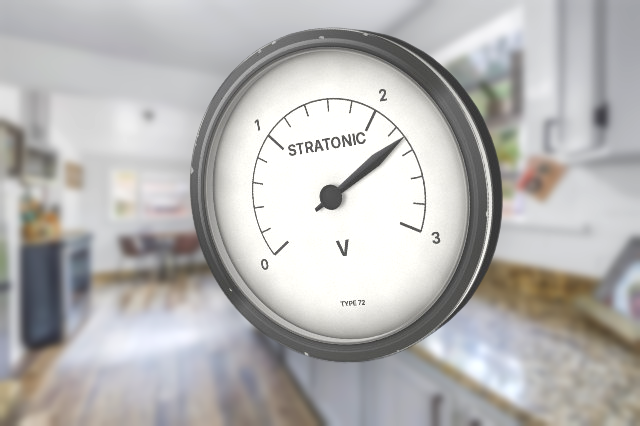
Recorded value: 2.3; V
